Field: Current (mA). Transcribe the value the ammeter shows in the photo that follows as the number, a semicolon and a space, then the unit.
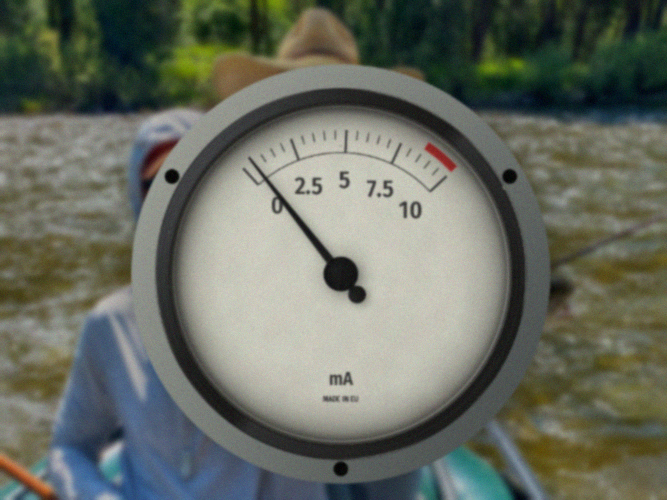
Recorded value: 0.5; mA
